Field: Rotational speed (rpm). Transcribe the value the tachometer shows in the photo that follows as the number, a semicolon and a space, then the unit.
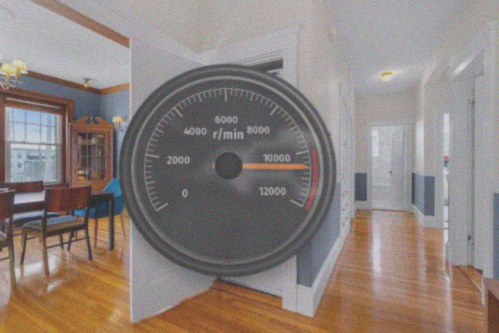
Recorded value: 10600; rpm
